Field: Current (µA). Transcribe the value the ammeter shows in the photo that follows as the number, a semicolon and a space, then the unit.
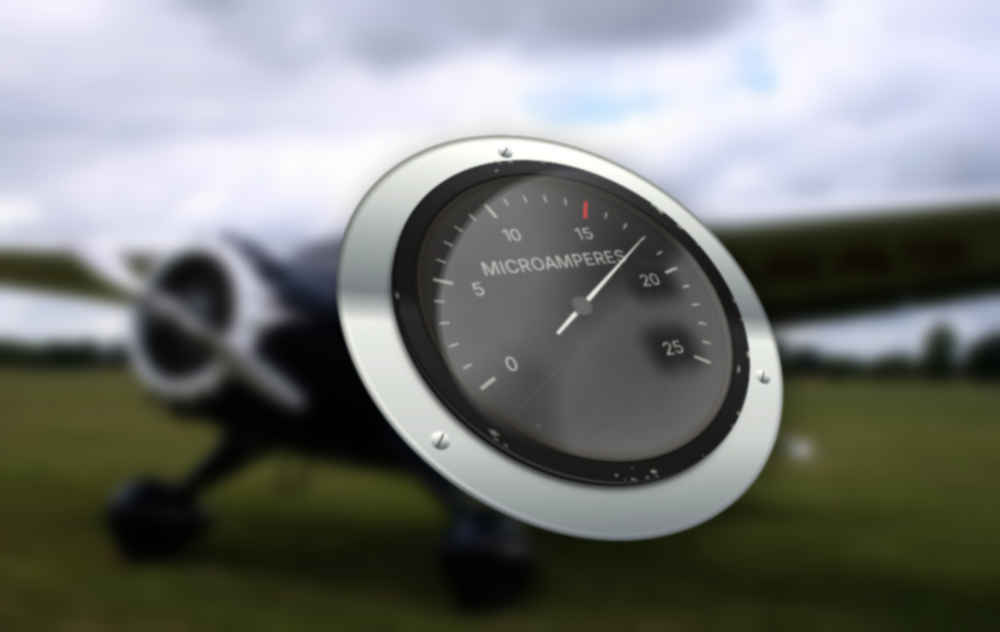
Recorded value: 18; µA
